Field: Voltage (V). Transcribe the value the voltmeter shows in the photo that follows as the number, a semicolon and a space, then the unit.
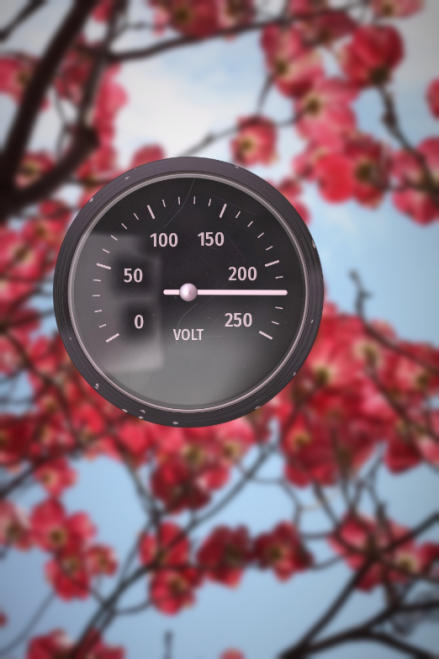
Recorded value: 220; V
